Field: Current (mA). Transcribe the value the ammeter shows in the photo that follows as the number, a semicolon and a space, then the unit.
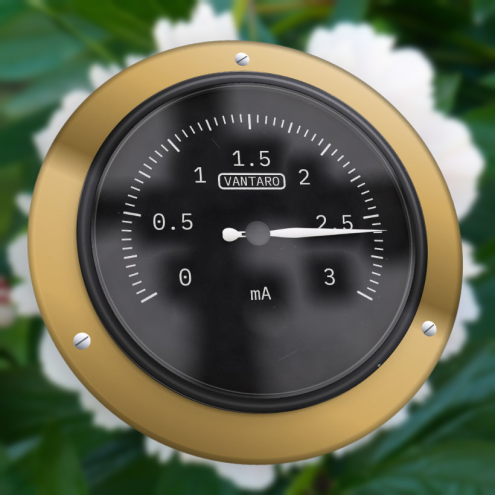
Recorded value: 2.6; mA
